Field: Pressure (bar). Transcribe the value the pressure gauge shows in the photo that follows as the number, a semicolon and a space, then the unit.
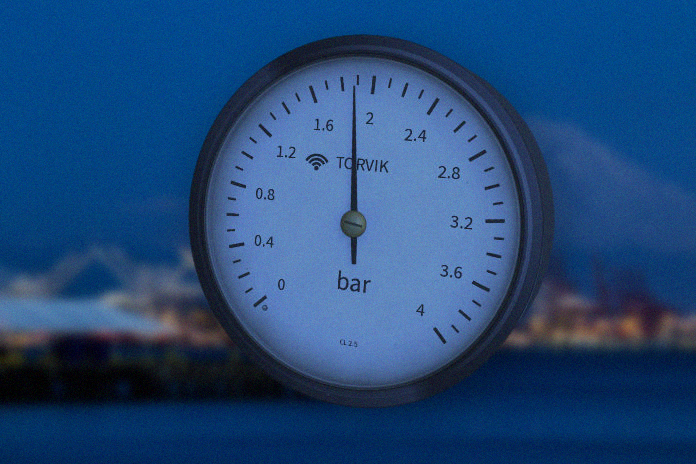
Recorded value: 1.9; bar
